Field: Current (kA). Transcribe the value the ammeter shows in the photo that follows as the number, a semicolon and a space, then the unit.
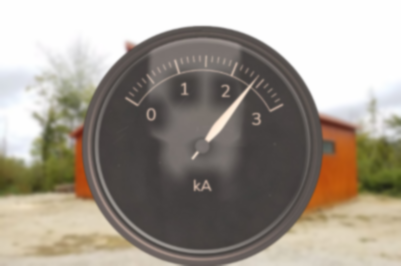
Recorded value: 2.4; kA
